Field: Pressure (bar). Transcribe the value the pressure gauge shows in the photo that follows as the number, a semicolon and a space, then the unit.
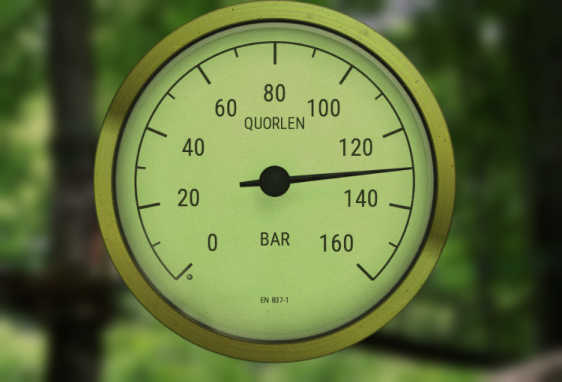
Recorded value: 130; bar
